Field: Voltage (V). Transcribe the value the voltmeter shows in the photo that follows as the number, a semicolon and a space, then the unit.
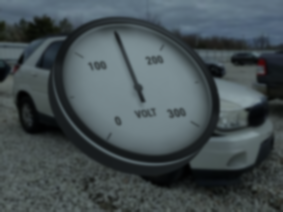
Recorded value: 150; V
